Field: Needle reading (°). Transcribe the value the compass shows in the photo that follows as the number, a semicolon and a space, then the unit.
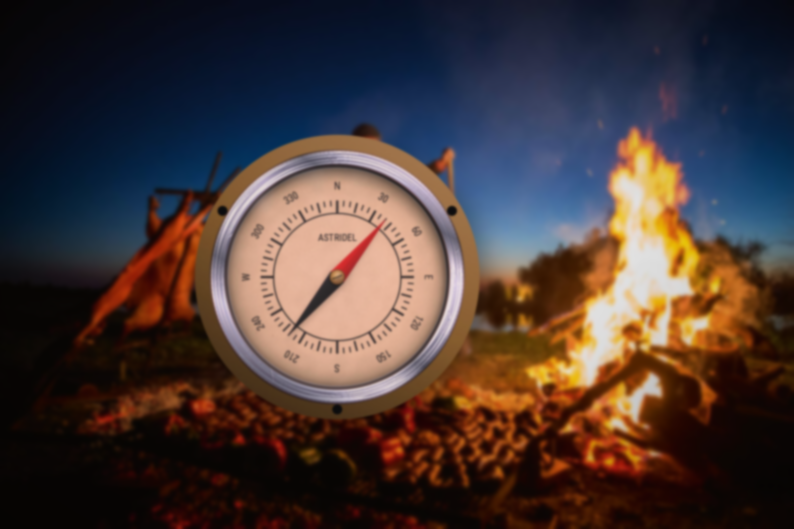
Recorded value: 40; °
